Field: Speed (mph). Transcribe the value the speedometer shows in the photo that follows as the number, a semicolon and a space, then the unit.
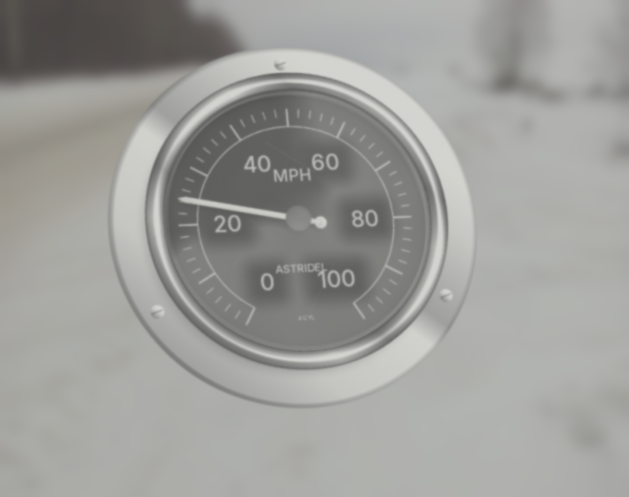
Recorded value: 24; mph
